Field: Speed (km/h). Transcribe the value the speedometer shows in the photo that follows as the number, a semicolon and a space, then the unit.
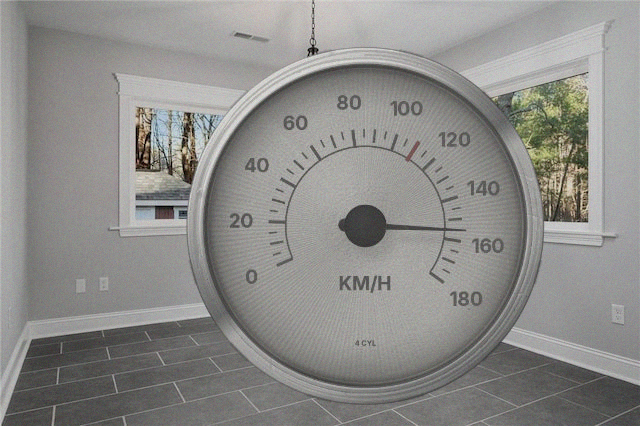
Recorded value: 155; km/h
